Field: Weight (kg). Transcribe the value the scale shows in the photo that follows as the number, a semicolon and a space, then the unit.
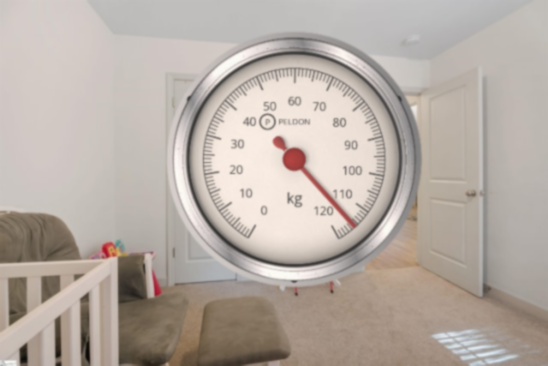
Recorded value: 115; kg
